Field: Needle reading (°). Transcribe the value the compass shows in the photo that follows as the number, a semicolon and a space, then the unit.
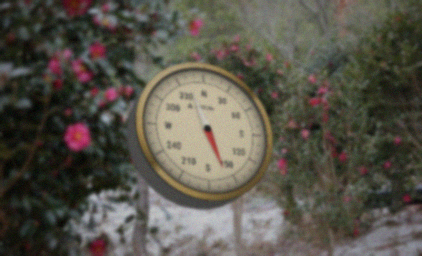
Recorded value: 160; °
